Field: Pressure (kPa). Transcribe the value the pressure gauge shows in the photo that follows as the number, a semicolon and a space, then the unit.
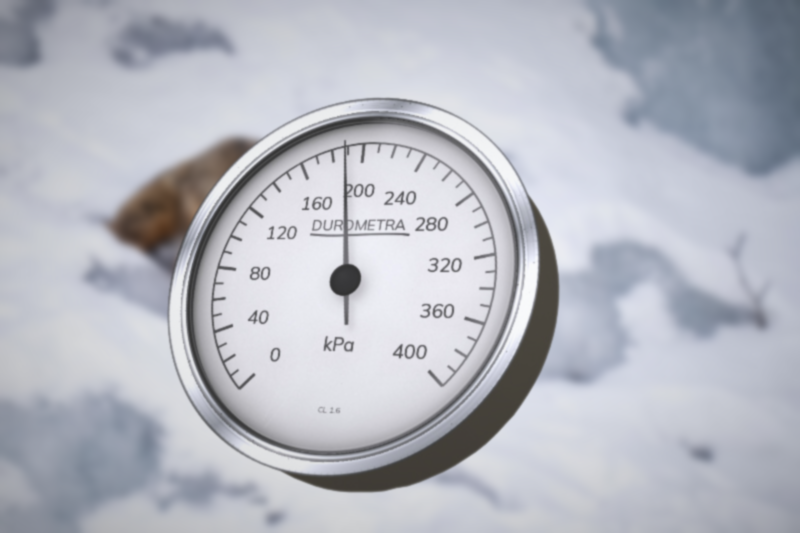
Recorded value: 190; kPa
